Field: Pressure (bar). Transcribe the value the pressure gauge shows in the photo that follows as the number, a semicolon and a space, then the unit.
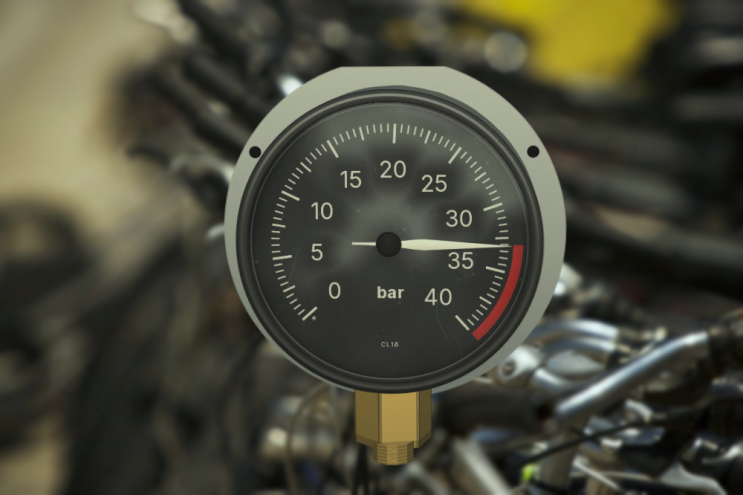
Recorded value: 33; bar
